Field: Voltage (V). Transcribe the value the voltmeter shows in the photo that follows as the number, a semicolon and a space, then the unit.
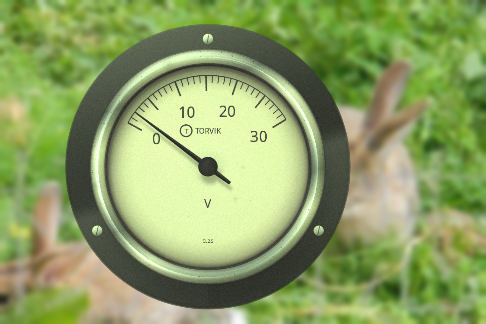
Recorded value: 2; V
